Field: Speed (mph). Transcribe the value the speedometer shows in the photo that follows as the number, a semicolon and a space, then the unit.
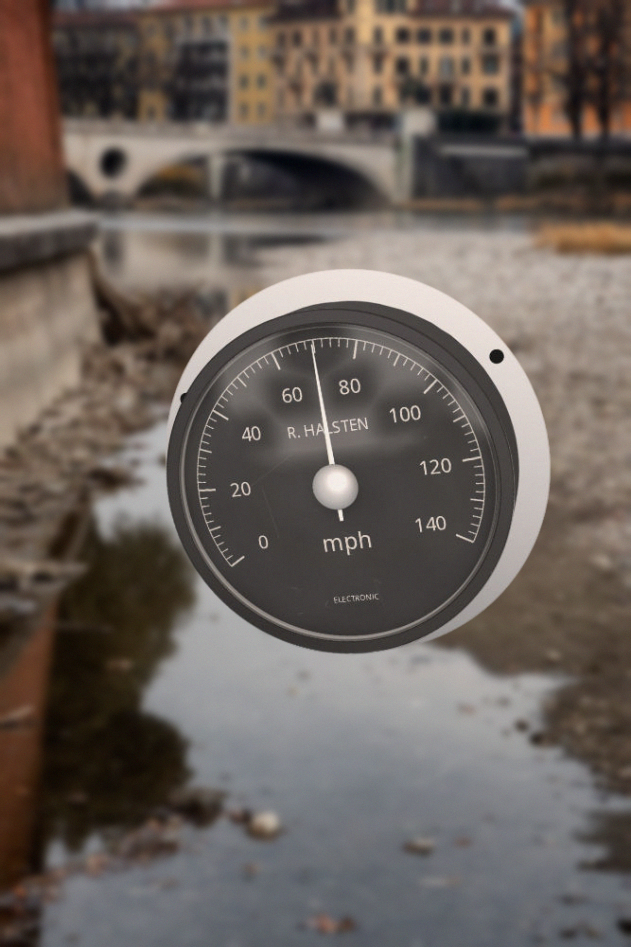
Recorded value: 70; mph
